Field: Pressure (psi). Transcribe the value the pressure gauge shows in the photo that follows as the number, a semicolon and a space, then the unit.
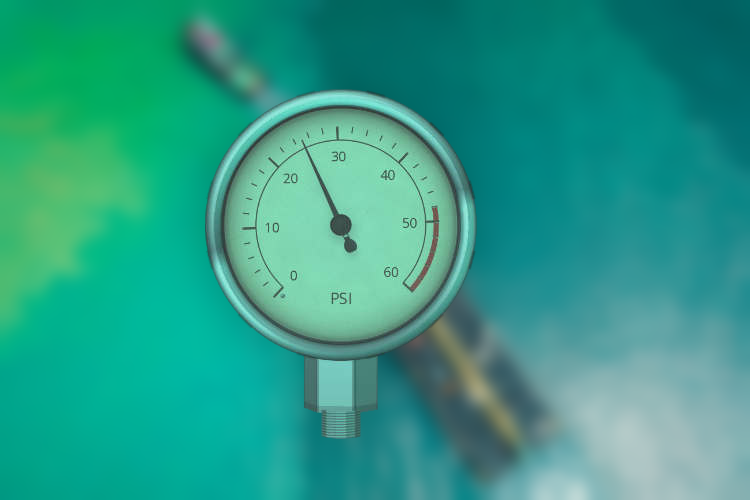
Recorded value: 25; psi
